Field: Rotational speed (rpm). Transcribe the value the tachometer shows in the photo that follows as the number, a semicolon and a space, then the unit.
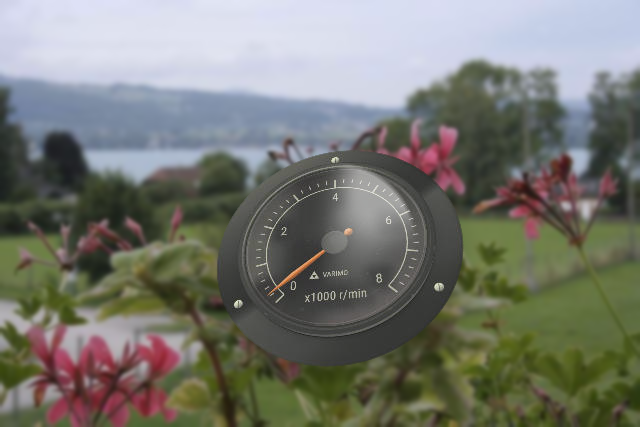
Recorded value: 200; rpm
